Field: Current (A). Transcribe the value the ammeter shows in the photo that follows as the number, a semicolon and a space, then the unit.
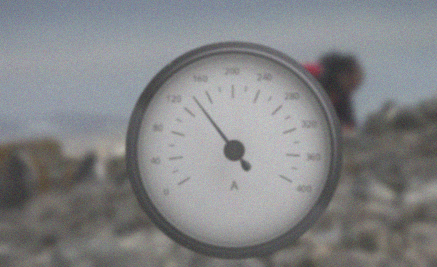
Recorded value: 140; A
